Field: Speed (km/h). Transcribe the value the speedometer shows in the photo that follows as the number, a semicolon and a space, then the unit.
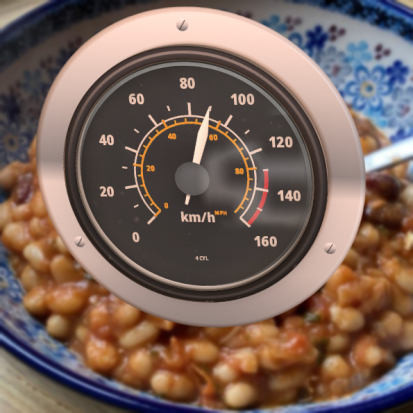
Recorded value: 90; km/h
